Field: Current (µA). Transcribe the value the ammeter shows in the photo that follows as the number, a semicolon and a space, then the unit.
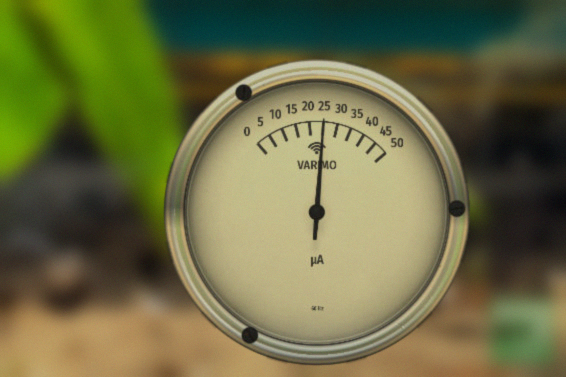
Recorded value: 25; µA
